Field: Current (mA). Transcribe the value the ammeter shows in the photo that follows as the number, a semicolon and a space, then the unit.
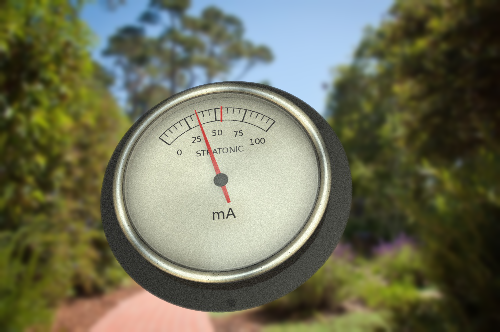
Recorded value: 35; mA
